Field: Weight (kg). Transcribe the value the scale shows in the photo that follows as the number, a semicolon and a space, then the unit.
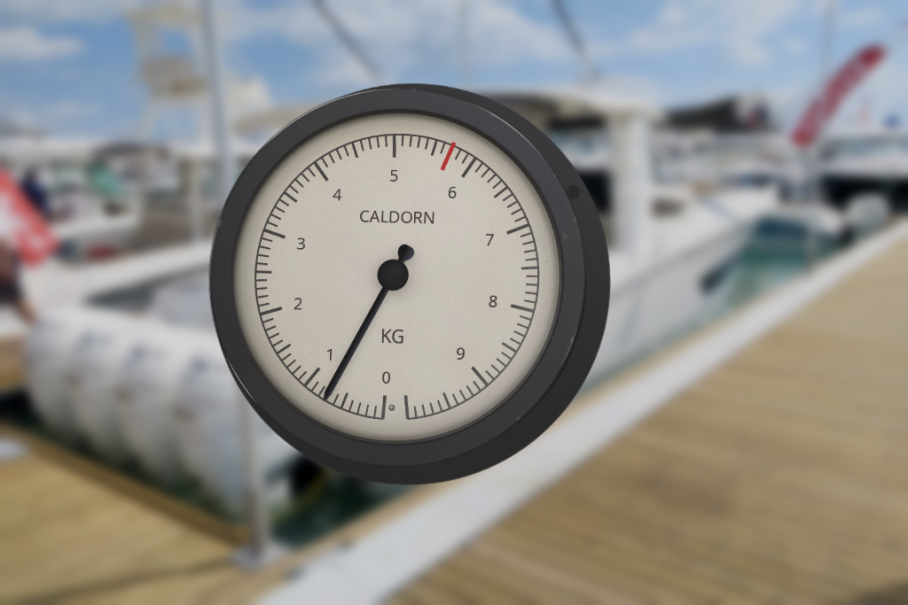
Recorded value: 0.7; kg
